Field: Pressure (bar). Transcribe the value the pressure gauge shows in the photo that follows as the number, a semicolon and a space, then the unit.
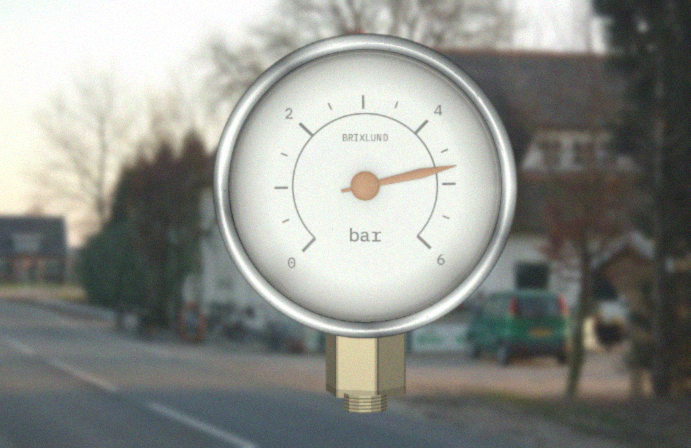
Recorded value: 4.75; bar
